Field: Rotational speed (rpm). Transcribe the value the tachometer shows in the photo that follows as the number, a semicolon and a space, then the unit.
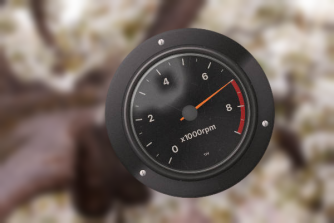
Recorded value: 7000; rpm
